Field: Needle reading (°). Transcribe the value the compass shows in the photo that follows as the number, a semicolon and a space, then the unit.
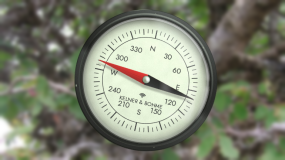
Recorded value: 280; °
